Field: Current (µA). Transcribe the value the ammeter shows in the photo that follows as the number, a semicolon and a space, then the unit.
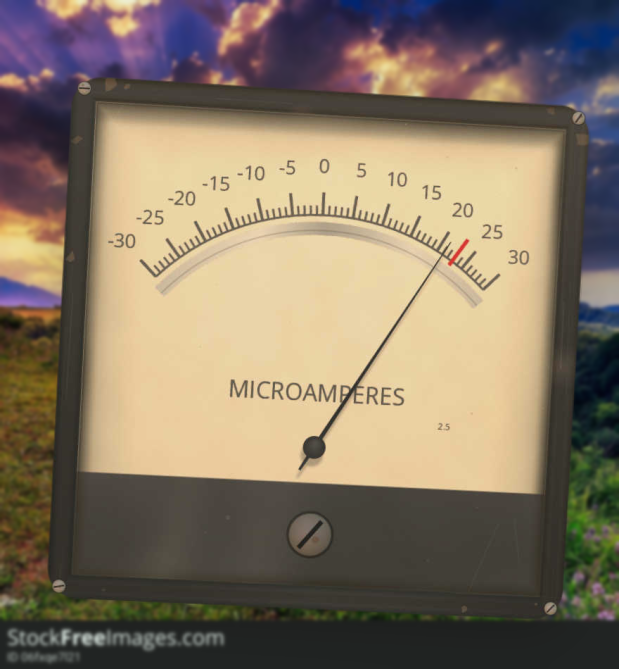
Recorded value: 21; µA
